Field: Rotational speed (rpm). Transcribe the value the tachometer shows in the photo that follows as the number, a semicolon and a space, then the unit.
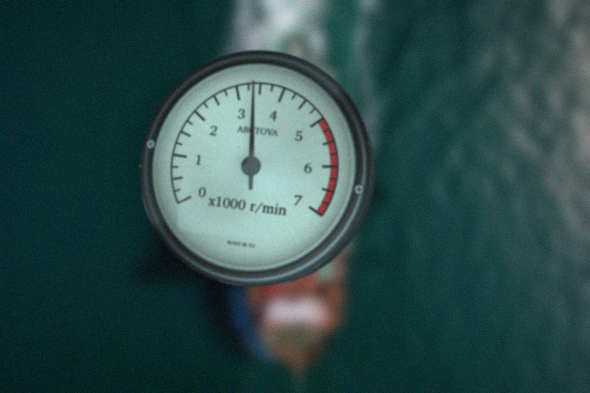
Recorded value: 3375; rpm
